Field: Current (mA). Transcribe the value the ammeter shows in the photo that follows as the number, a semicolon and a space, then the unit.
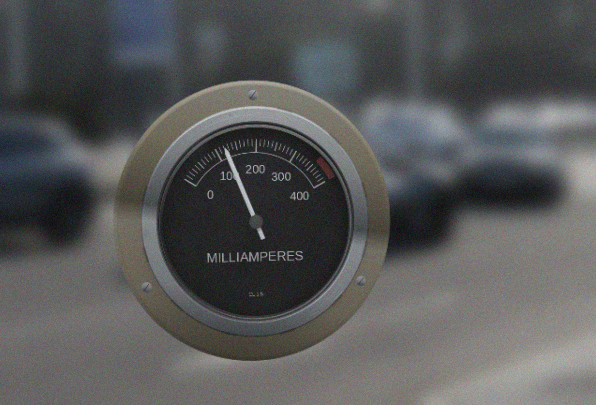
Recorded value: 120; mA
